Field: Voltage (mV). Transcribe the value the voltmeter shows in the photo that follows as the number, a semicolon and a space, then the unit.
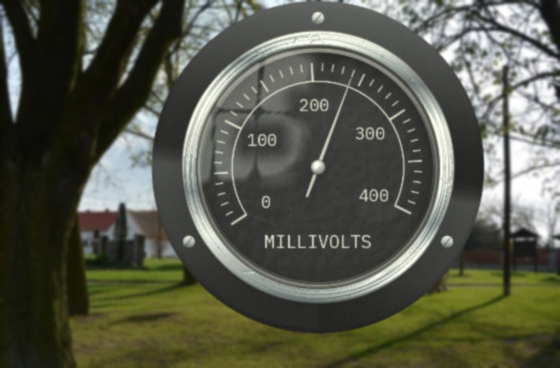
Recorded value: 240; mV
